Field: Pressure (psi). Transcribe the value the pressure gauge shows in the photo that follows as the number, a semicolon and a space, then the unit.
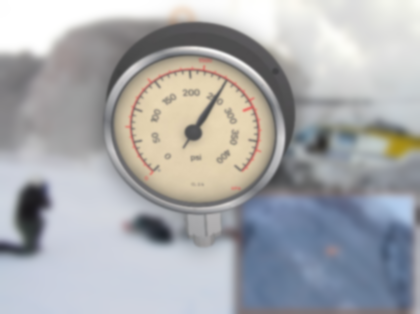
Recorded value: 250; psi
